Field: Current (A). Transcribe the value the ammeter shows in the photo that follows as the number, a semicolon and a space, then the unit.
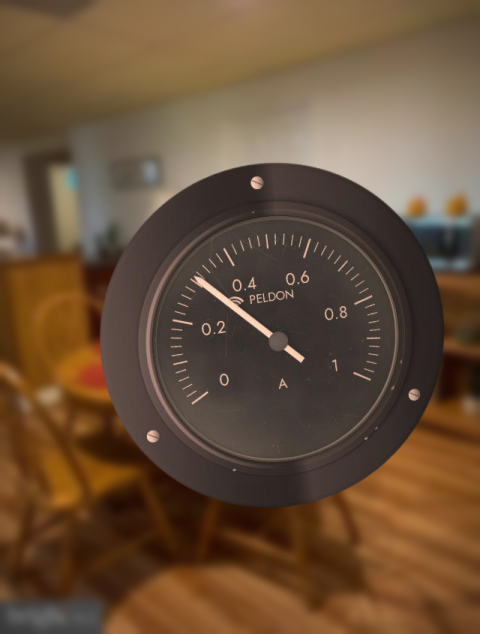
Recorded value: 0.31; A
